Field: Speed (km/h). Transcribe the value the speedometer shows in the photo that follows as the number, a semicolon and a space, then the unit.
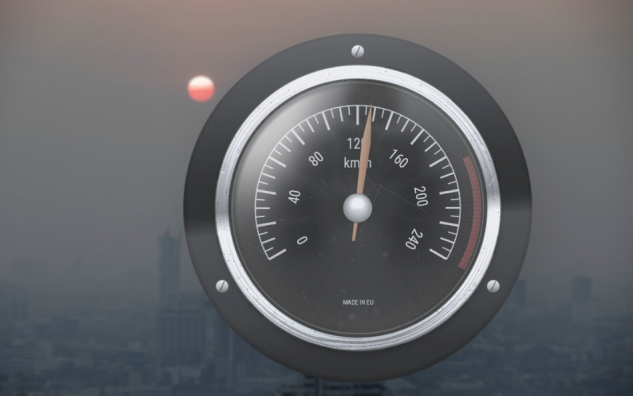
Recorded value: 127.5; km/h
